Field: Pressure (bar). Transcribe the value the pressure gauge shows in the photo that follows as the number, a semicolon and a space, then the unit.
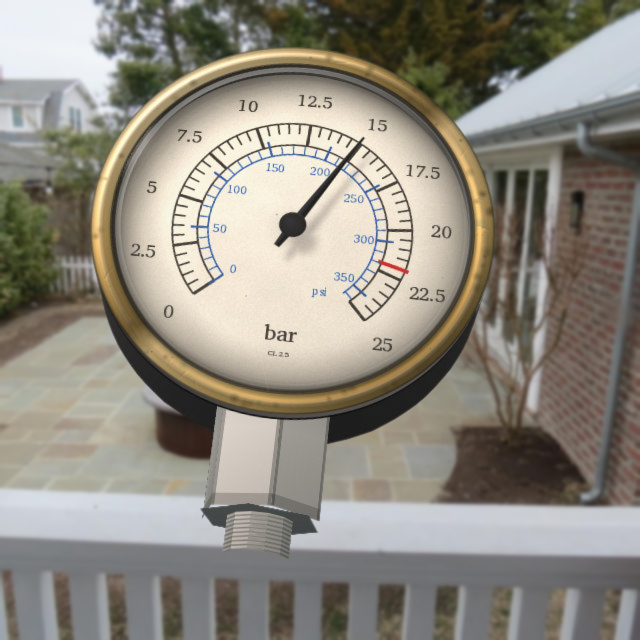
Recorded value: 15; bar
